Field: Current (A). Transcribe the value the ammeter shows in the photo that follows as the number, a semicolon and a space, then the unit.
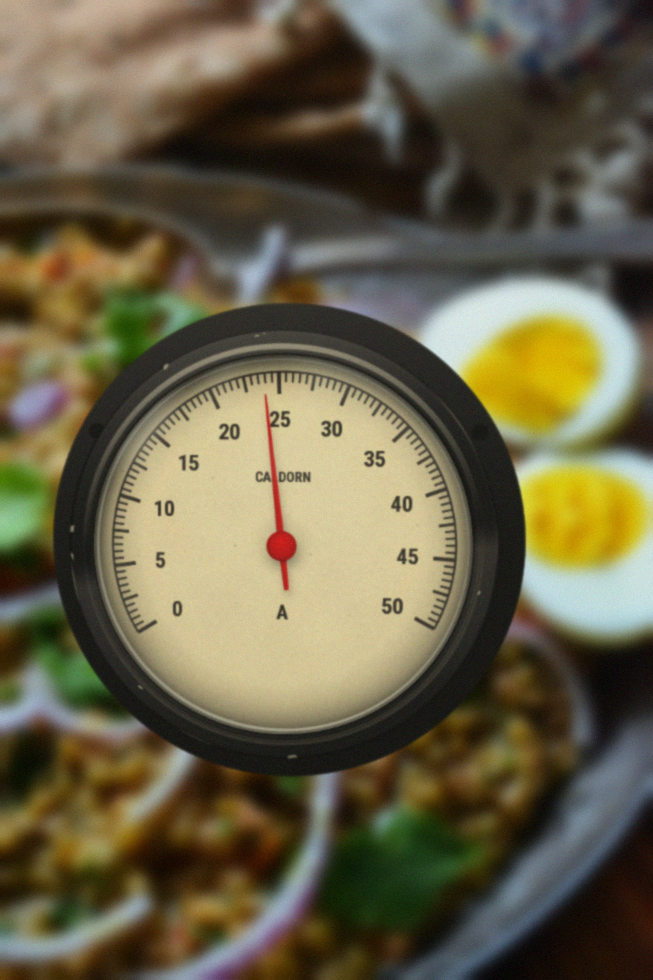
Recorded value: 24; A
